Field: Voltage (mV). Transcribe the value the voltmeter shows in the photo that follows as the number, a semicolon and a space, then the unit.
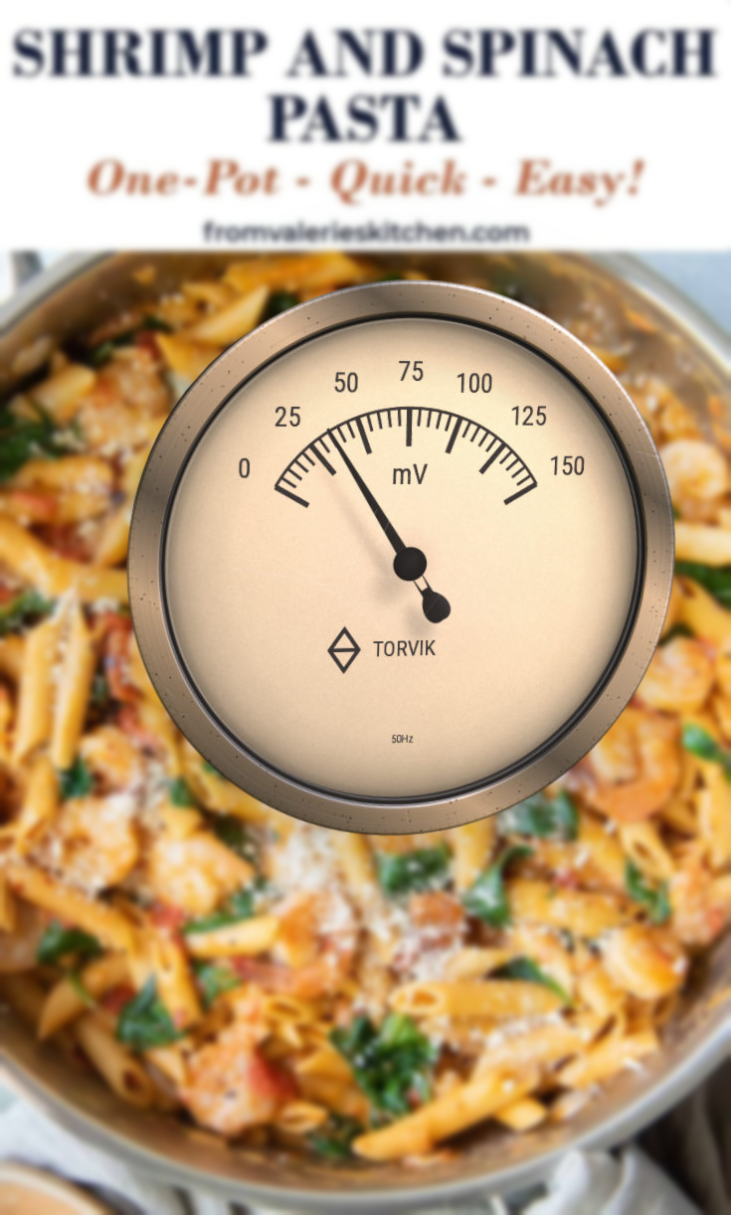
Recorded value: 35; mV
